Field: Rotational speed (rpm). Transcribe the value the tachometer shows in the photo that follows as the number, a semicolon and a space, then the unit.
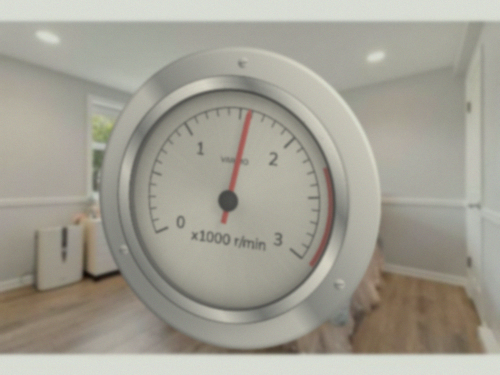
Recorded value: 1600; rpm
